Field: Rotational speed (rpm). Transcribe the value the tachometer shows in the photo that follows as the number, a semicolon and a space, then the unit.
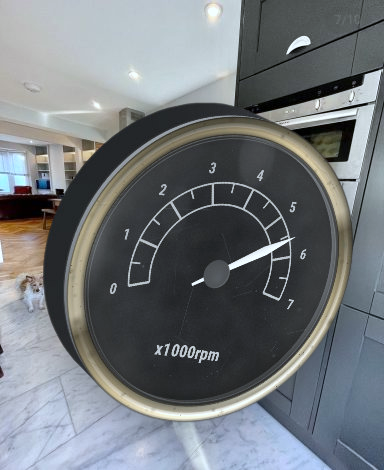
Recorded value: 5500; rpm
